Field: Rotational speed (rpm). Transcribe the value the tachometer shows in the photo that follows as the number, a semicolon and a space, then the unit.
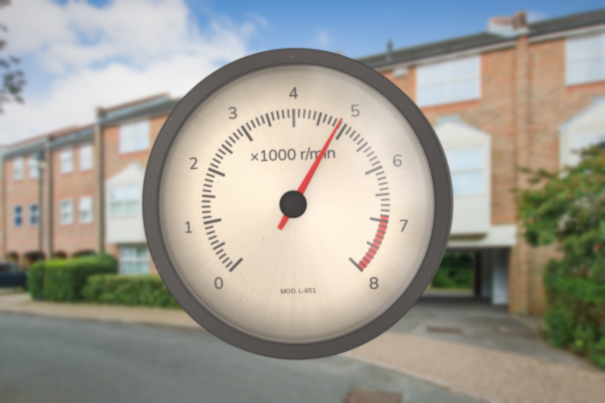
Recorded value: 4900; rpm
